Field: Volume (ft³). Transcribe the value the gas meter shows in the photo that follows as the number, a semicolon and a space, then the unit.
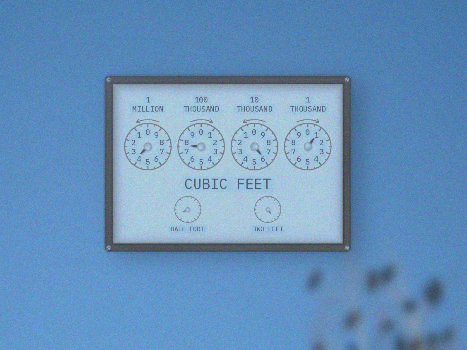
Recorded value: 376100; ft³
